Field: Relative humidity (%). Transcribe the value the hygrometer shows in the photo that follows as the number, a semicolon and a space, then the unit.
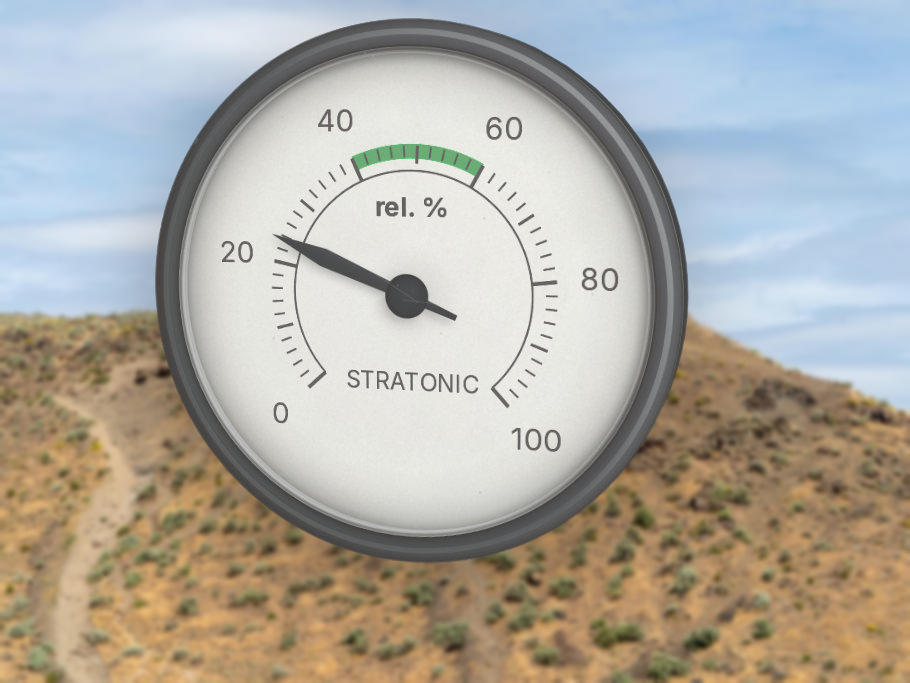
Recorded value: 24; %
